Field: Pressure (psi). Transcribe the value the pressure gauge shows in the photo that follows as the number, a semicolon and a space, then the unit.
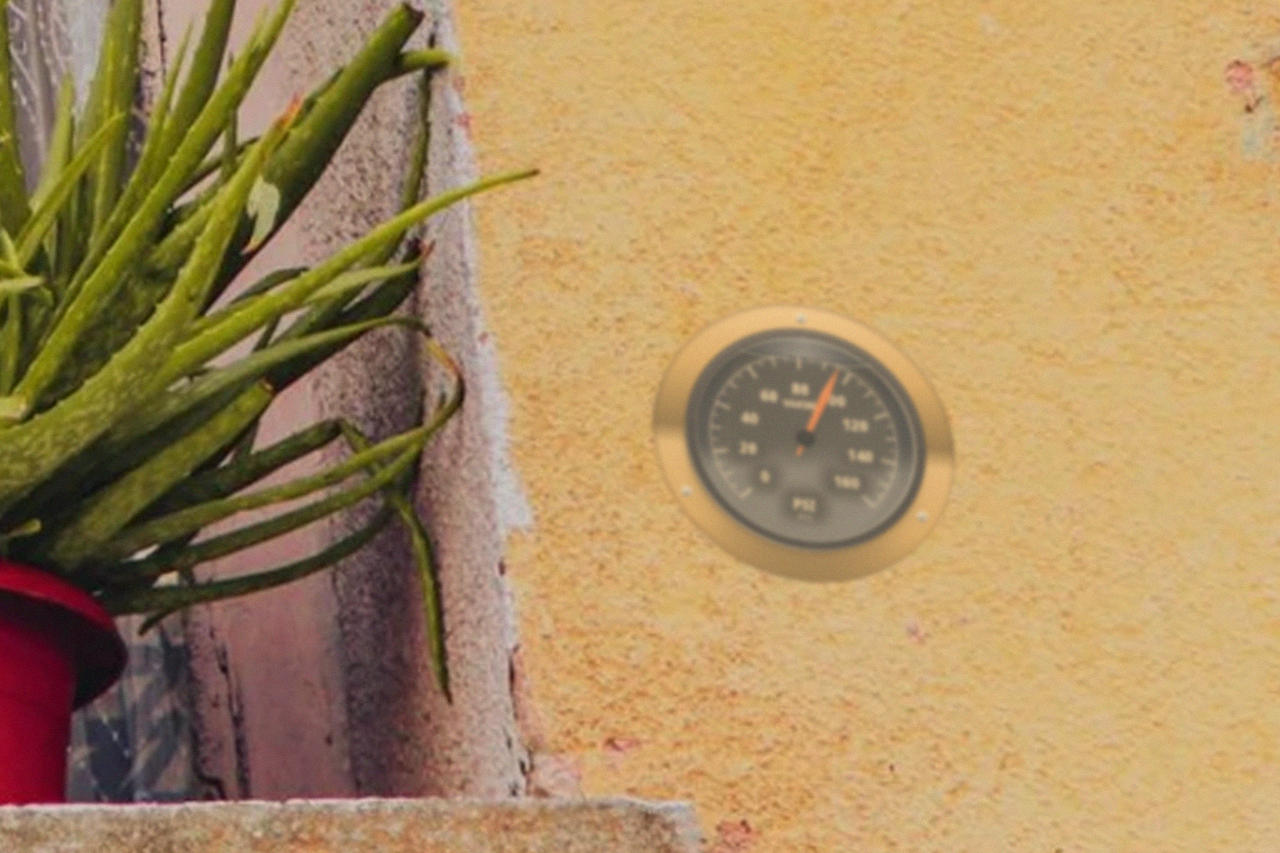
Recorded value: 95; psi
